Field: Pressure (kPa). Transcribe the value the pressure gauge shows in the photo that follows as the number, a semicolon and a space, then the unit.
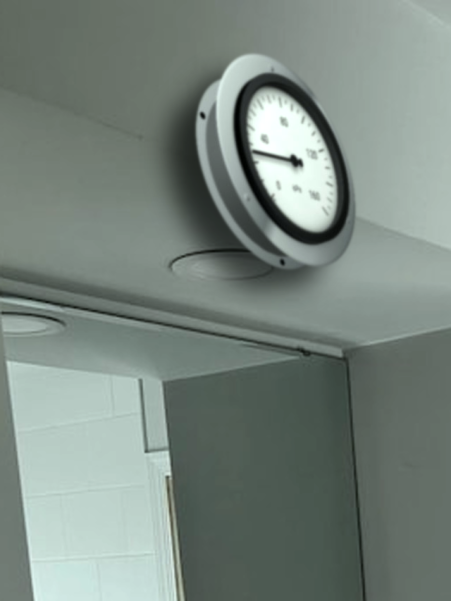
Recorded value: 25; kPa
